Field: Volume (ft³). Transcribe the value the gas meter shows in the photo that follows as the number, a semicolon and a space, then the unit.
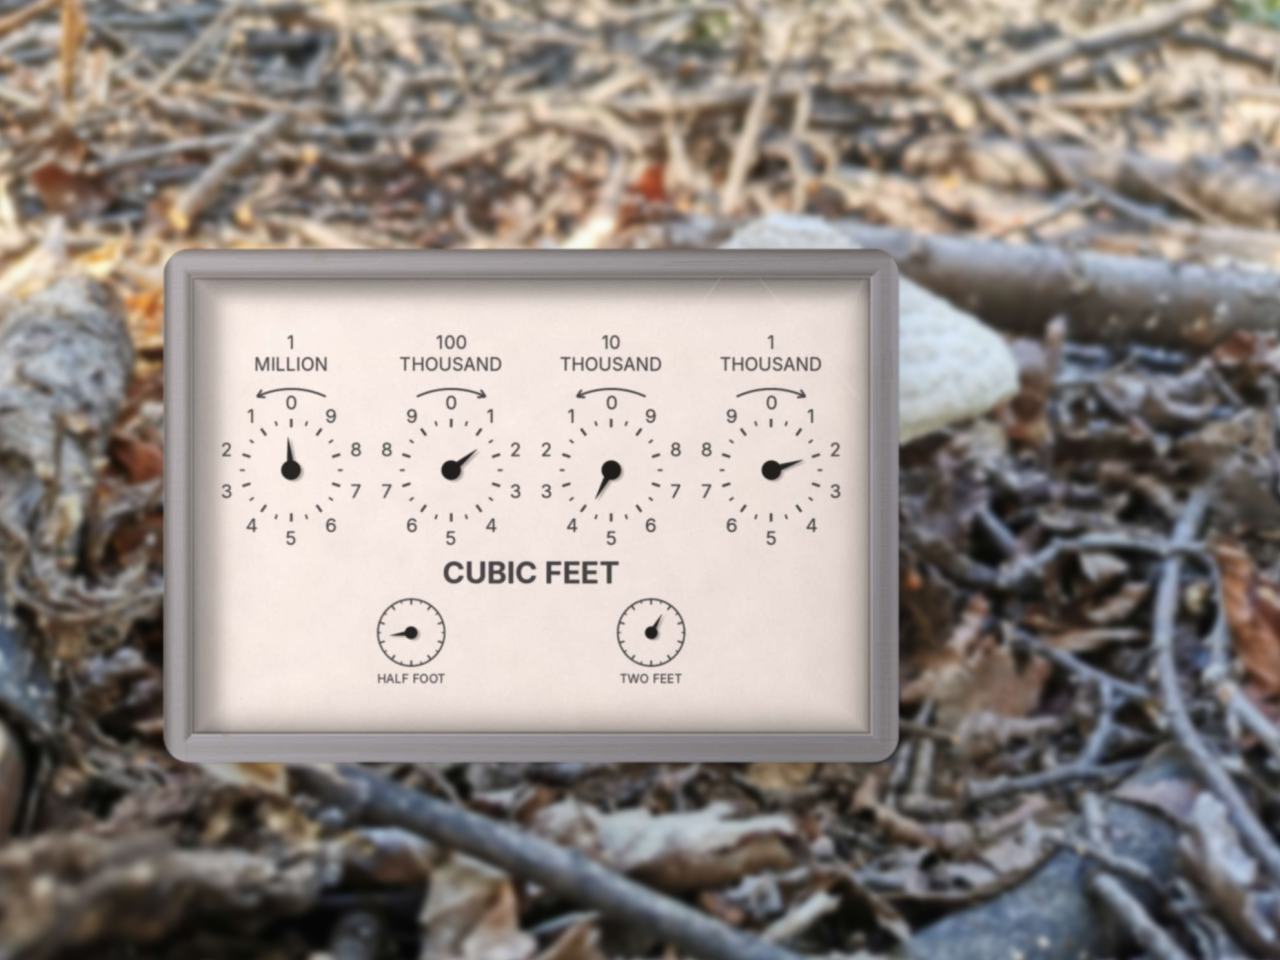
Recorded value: 14200; ft³
